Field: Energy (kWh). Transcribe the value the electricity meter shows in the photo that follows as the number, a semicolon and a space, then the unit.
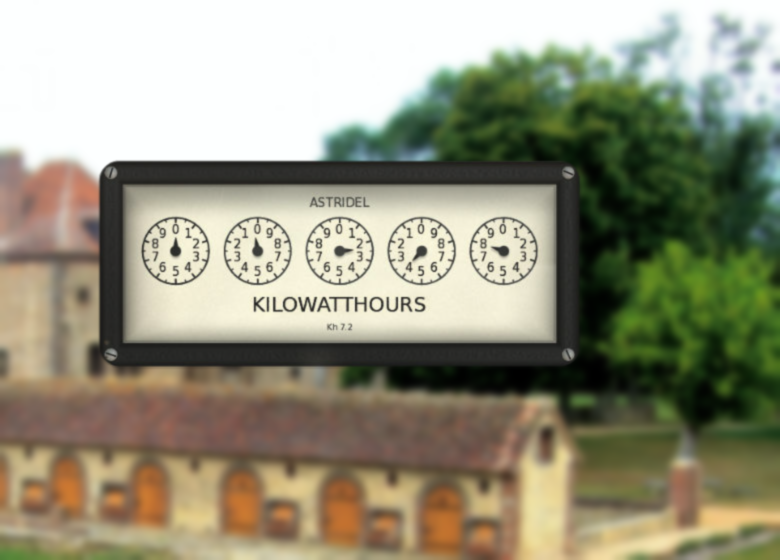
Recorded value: 238; kWh
